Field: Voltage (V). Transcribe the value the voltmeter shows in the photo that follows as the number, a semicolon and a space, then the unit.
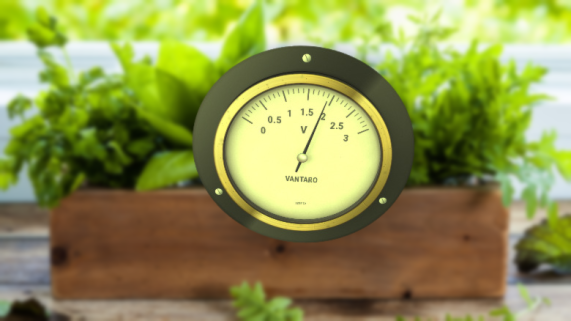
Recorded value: 1.9; V
